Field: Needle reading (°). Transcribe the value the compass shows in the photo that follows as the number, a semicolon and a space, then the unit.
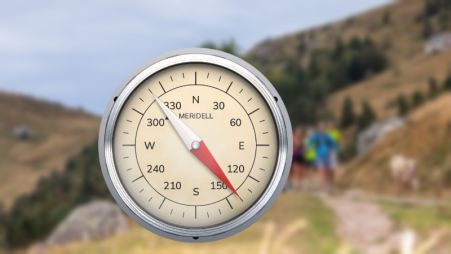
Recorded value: 140; °
